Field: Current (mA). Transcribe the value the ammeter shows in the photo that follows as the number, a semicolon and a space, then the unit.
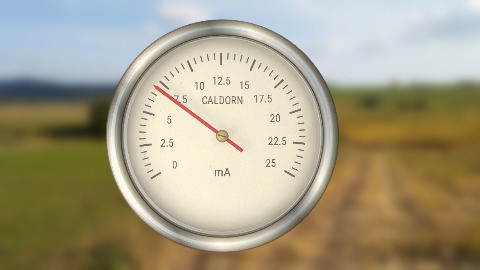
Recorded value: 7; mA
